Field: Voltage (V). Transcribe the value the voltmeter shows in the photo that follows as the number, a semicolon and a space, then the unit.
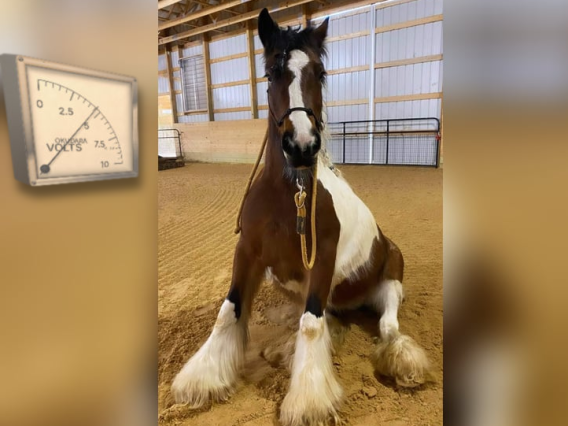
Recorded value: 4.5; V
